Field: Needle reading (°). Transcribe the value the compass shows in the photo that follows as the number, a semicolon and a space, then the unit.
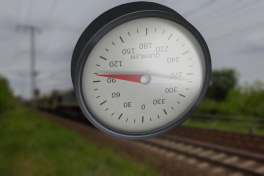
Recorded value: 100; °
